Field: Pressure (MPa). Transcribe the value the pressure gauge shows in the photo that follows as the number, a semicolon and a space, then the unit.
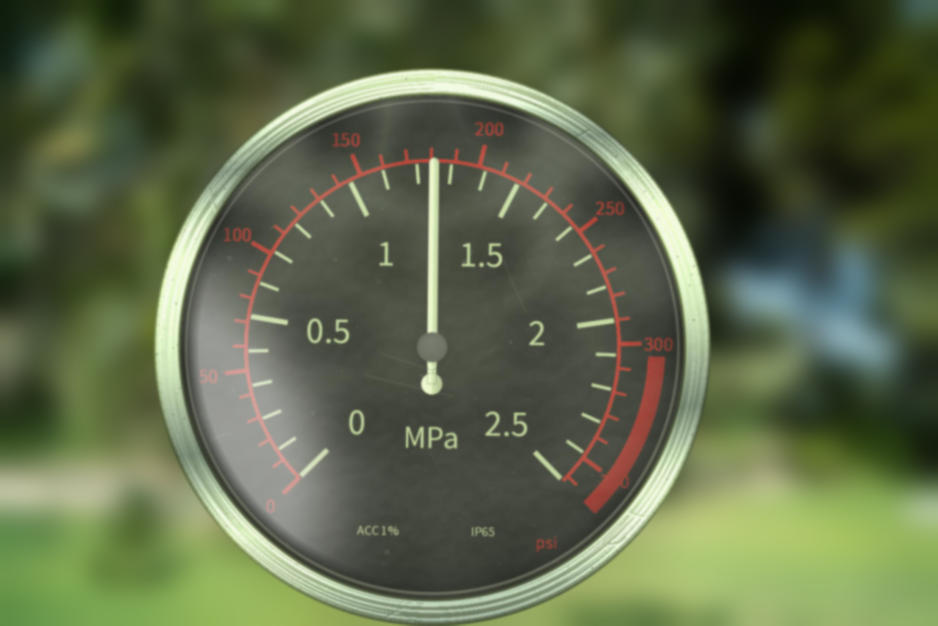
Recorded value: 1.25; MPa
